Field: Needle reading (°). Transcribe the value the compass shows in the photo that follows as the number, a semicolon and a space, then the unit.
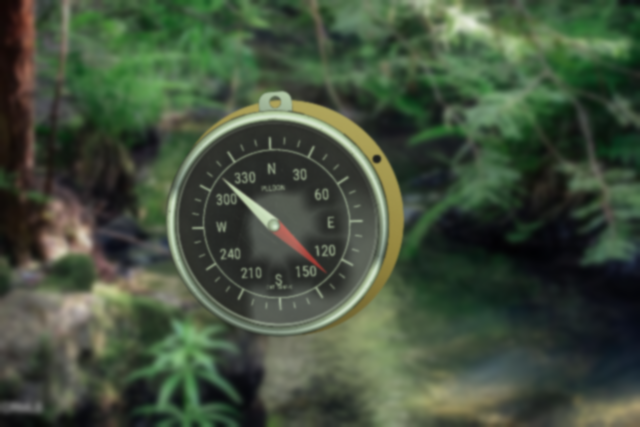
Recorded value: 135; °
